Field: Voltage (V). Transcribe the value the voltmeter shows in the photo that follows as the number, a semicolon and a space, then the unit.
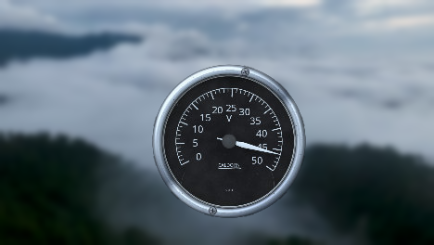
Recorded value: 46; V
